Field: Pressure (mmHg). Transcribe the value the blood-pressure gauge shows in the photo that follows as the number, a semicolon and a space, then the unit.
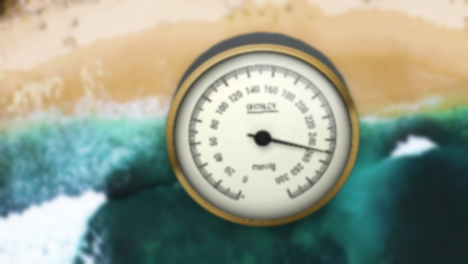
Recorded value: 250; mmHg
